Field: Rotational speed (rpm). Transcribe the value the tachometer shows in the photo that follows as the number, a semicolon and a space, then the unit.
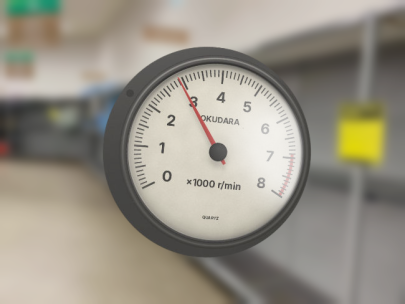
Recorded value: 2900; rpm
